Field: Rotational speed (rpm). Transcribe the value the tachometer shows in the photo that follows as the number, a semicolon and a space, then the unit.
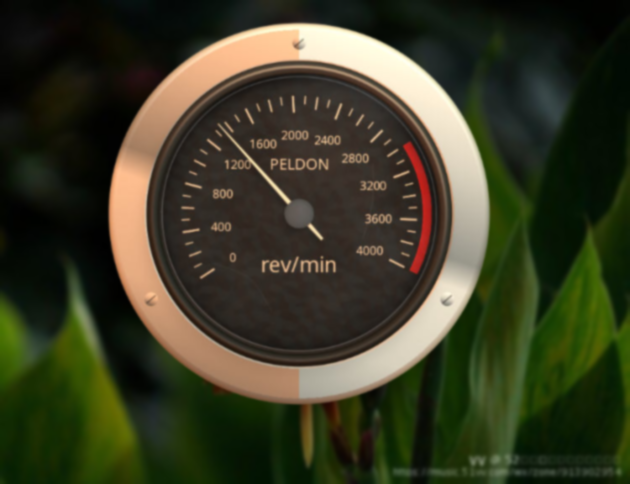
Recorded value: 1350; rpm
